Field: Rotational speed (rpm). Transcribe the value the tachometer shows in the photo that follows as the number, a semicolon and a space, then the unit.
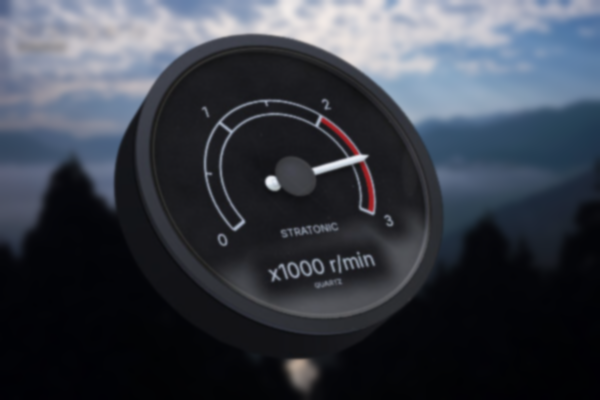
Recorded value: 2500; rpm
